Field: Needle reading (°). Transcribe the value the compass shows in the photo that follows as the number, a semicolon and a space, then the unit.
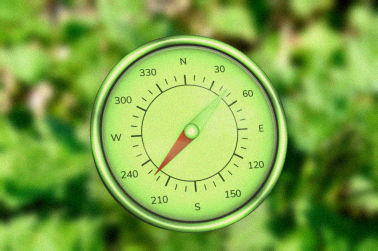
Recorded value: 225; °
